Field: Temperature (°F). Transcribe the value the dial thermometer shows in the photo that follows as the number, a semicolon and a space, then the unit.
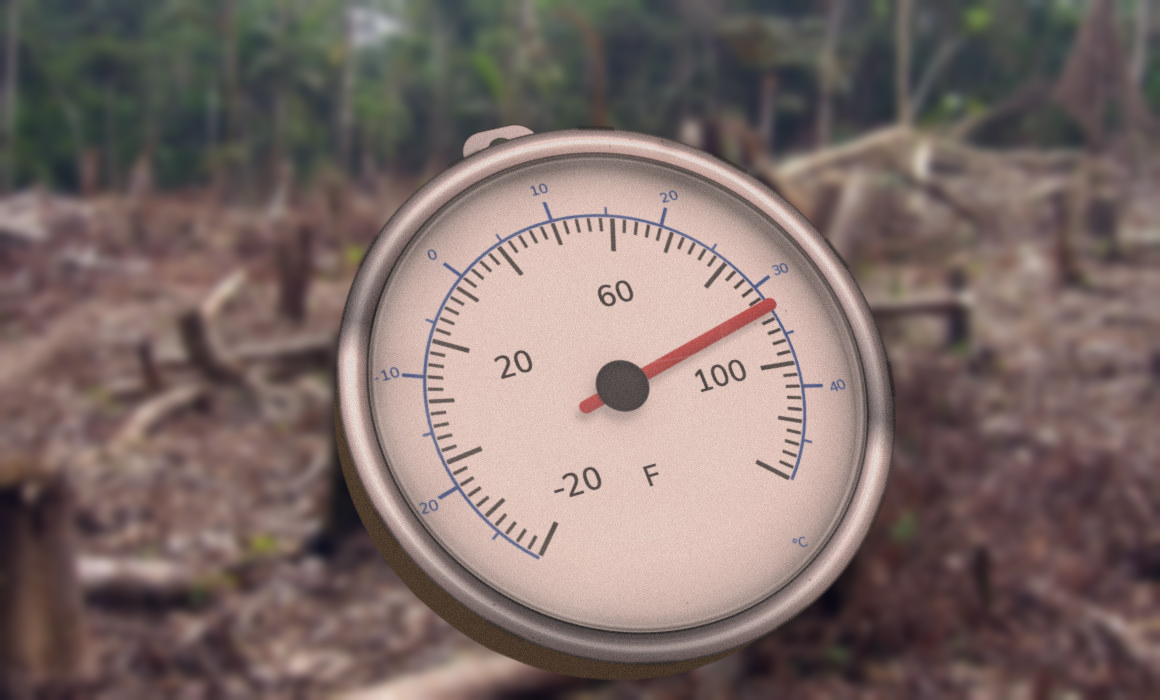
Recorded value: 90; °F
